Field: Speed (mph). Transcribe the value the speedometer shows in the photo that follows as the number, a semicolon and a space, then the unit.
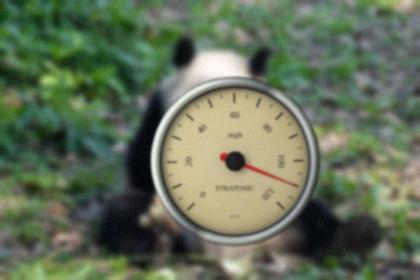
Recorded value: 110; mph
